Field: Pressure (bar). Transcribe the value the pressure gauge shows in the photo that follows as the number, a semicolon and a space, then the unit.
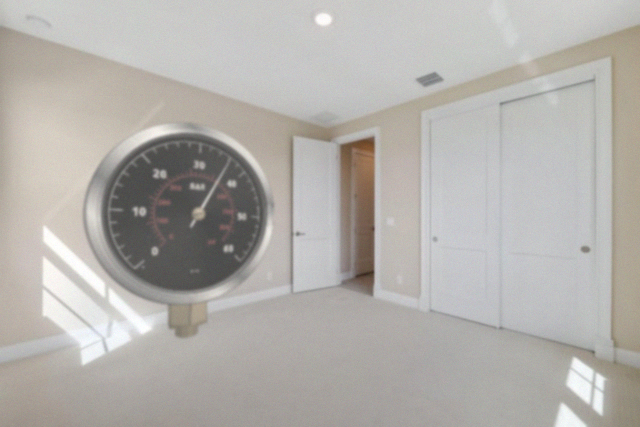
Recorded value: 36; bar
